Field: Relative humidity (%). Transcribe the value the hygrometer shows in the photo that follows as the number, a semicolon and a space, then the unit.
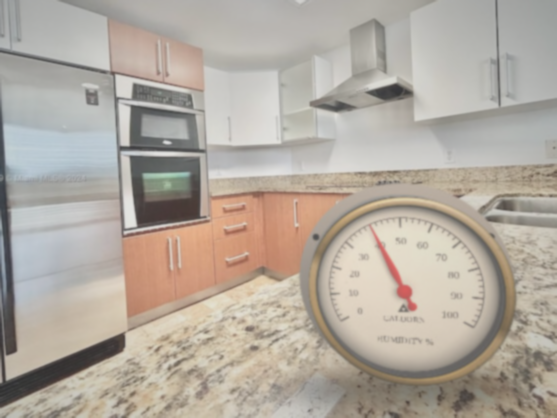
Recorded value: 40; %
